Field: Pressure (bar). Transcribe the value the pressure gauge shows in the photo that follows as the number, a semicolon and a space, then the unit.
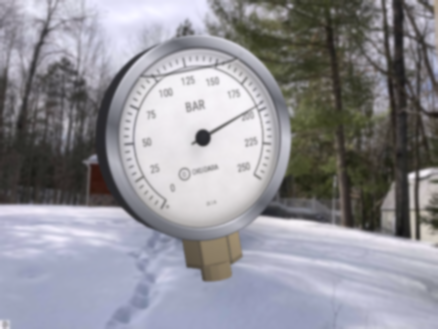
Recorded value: 195; bar
